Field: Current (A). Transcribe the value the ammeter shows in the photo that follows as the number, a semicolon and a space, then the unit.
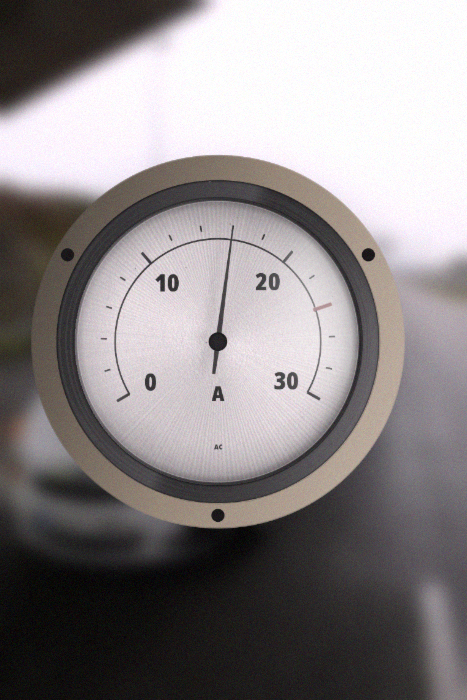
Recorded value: 16; A
